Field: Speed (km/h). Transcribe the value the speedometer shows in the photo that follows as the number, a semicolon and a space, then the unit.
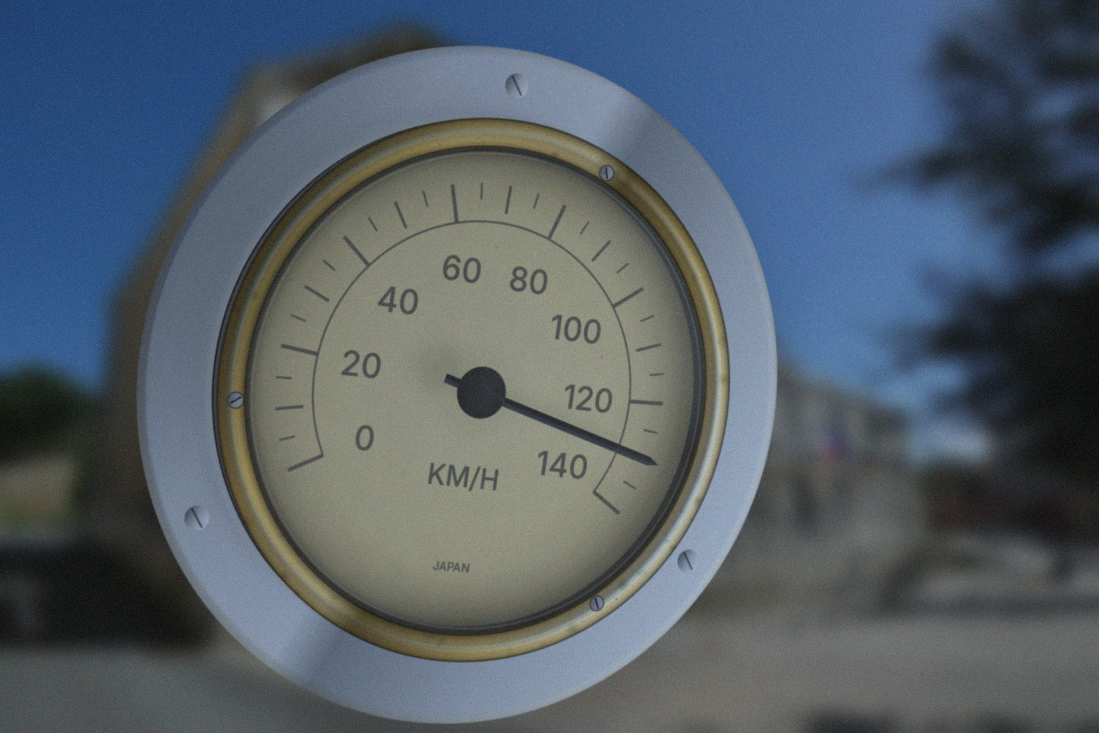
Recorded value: 130; km/h
